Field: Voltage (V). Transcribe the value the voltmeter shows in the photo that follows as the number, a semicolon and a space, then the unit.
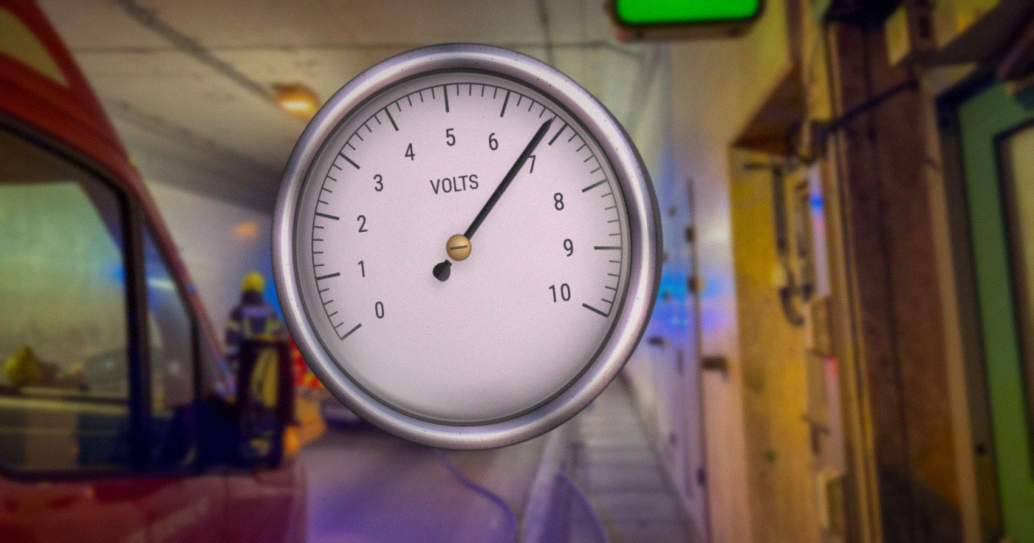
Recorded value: 6.8; V
